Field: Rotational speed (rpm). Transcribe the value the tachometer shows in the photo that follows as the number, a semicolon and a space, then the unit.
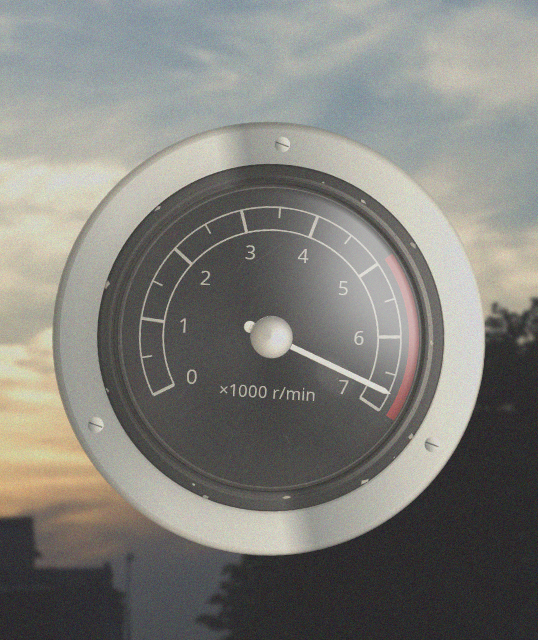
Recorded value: 6750; rpm
